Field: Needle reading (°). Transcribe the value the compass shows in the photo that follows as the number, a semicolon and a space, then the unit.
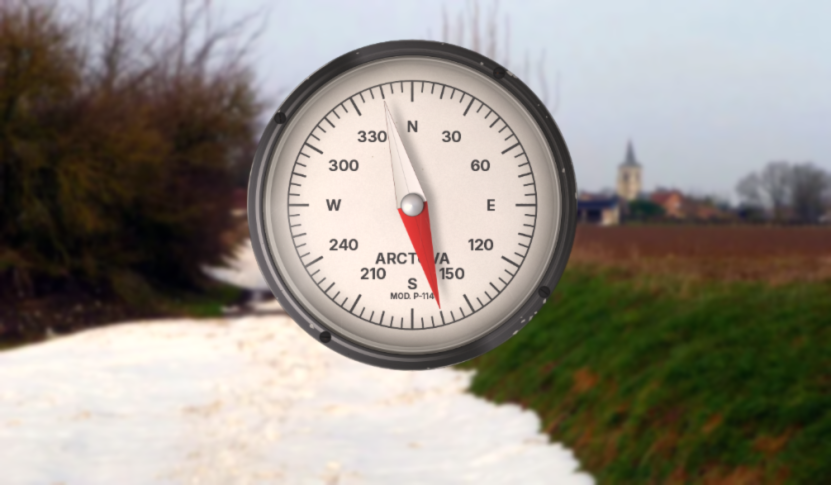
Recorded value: 165; °
